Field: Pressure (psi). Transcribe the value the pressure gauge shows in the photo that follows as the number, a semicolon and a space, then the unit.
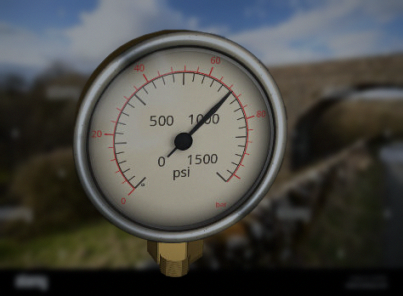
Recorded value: 1000; psi
